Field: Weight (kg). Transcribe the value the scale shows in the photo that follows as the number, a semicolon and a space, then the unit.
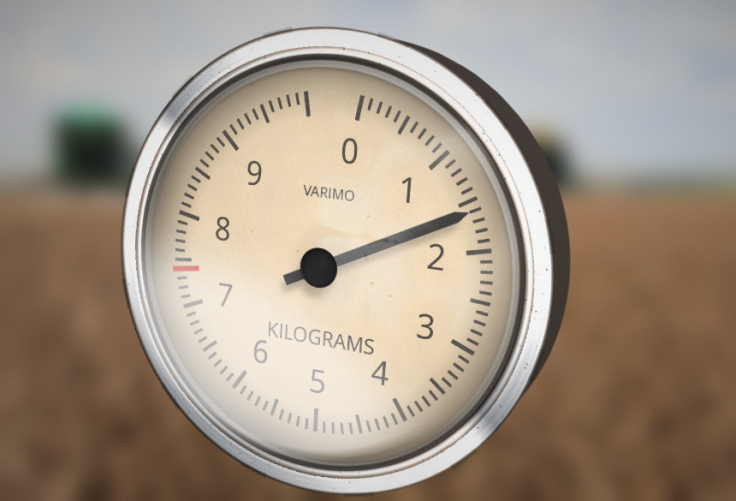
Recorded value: 1.6; kg
